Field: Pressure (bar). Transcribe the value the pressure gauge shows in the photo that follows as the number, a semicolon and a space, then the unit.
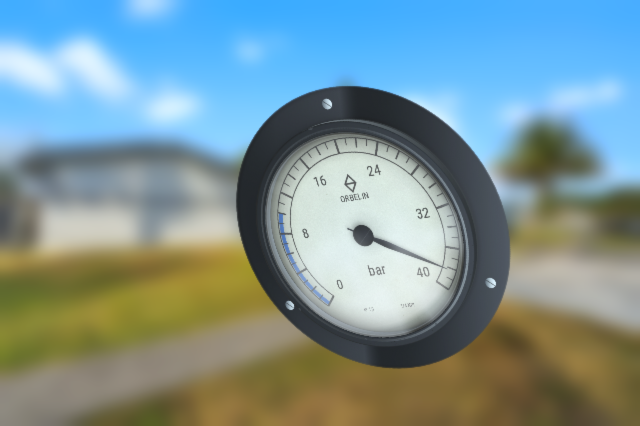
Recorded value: 38; bar
